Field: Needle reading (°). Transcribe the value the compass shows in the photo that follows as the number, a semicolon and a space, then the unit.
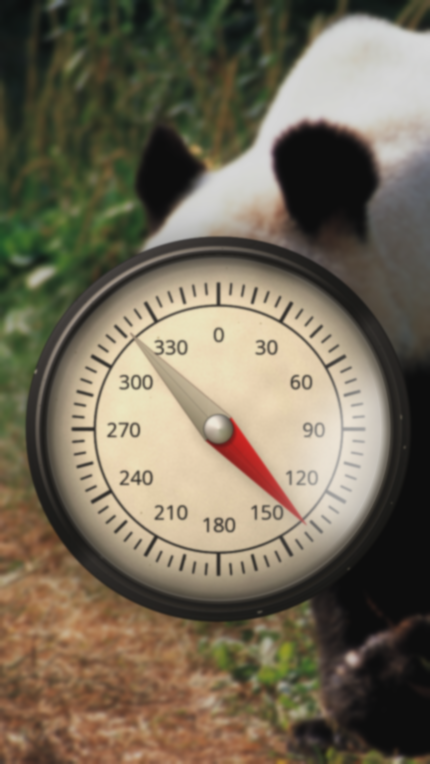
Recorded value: 137.5; °
